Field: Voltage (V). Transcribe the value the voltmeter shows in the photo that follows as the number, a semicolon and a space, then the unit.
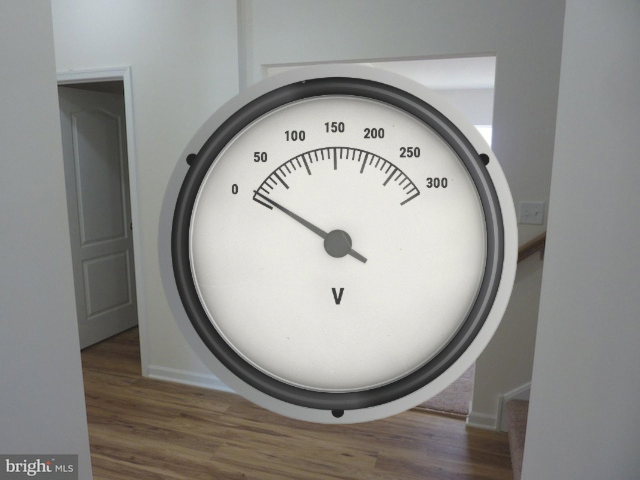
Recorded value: 10; V
